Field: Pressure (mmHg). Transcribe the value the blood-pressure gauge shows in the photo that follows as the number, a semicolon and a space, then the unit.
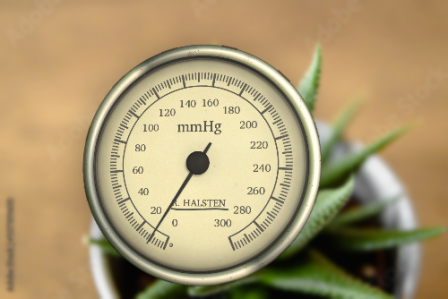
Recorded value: 10; mmHg
